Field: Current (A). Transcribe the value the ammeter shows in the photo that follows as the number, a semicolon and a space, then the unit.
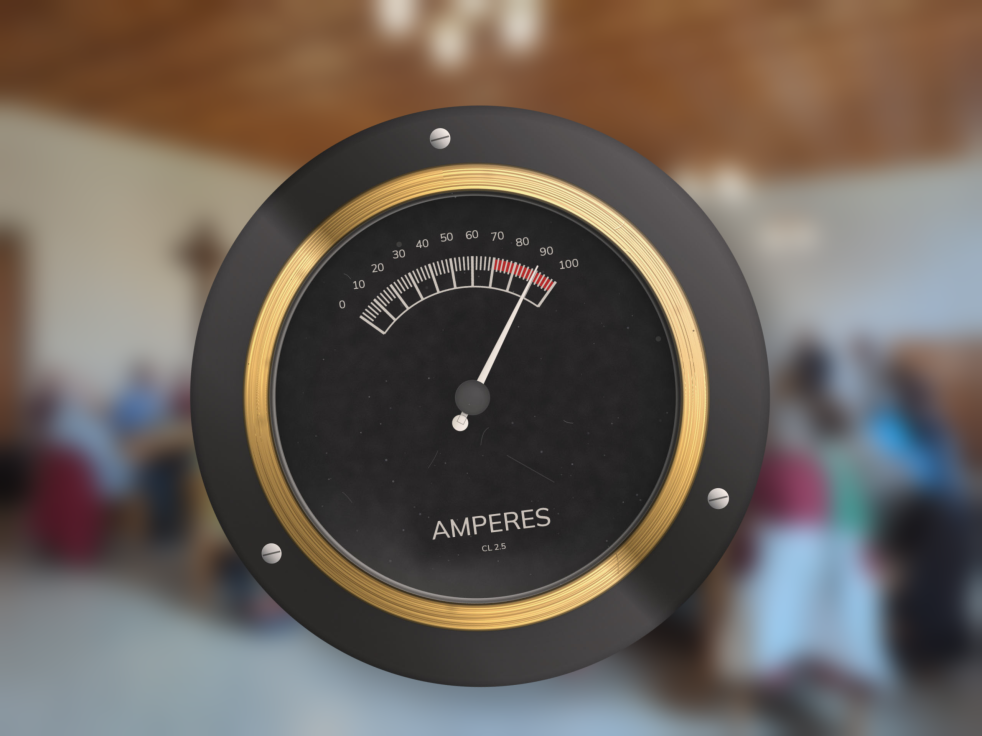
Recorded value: 90; A
